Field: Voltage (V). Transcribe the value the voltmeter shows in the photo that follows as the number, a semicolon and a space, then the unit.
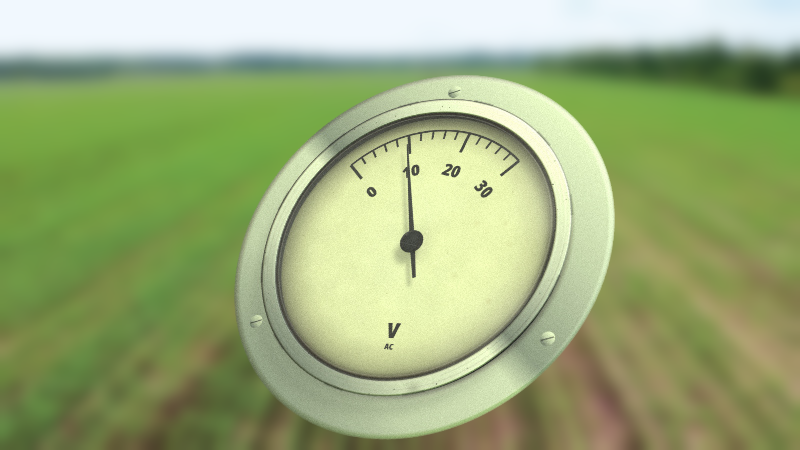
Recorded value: 10; V
